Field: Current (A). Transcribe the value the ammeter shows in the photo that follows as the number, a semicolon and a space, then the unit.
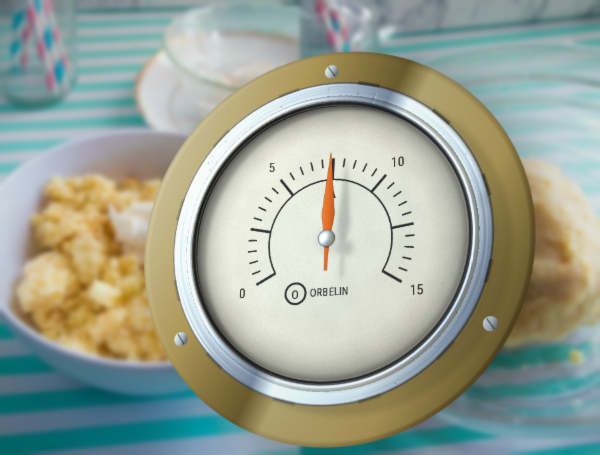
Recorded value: 7.5; A
